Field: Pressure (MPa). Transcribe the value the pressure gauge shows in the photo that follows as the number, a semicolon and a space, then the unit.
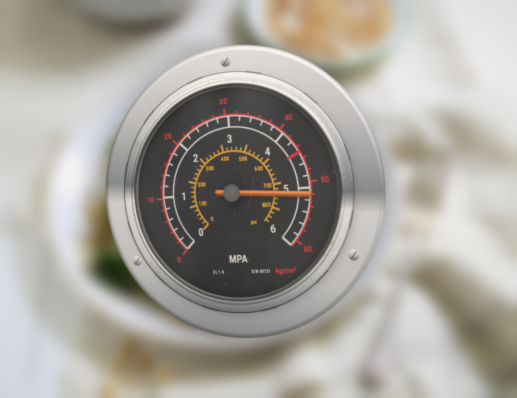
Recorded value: 5.1; MPa
